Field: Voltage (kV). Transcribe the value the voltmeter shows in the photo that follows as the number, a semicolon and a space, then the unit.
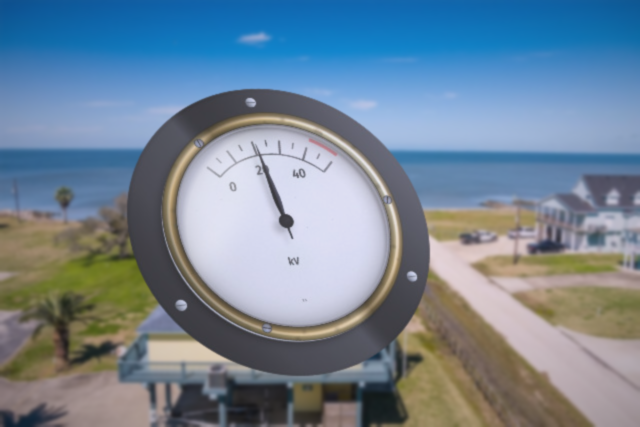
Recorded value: 20; kV
